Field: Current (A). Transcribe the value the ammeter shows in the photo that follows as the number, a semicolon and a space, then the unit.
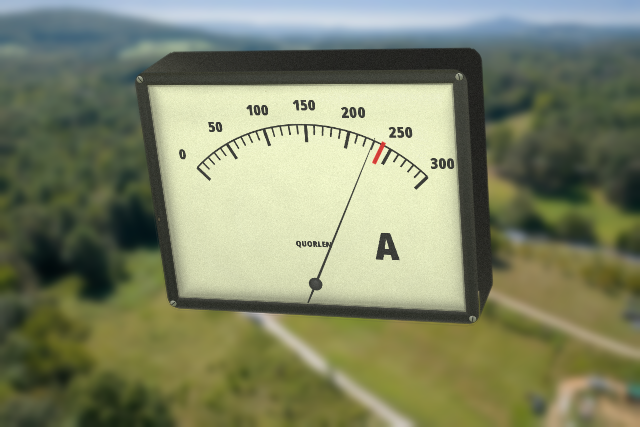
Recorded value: 230; A
